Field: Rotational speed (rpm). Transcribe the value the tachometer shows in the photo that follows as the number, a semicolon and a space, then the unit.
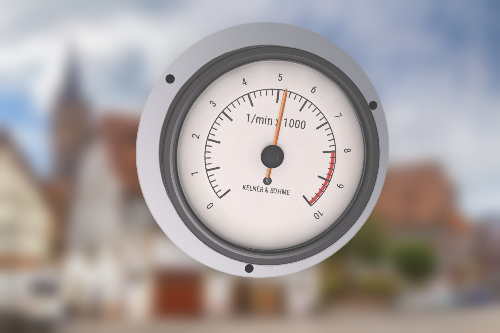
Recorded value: 5200; rpm
